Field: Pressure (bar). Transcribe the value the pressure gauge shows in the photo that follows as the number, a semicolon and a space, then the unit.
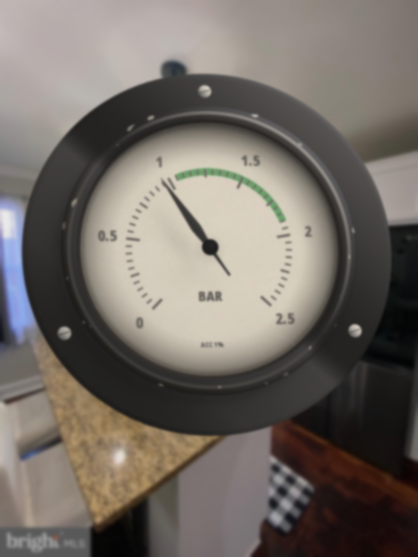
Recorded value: 0.95; bar
